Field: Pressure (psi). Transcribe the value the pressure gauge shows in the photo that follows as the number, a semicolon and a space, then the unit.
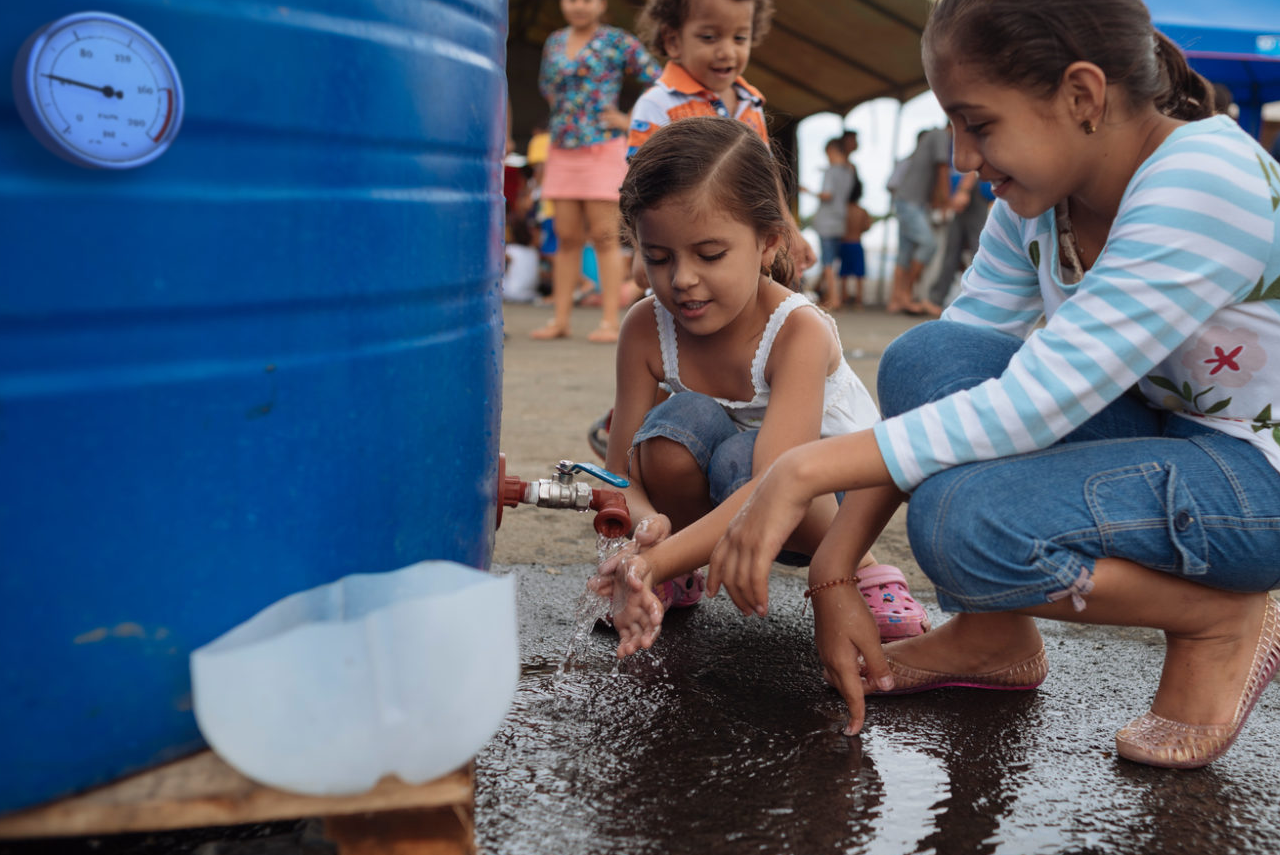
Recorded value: 40; psi
